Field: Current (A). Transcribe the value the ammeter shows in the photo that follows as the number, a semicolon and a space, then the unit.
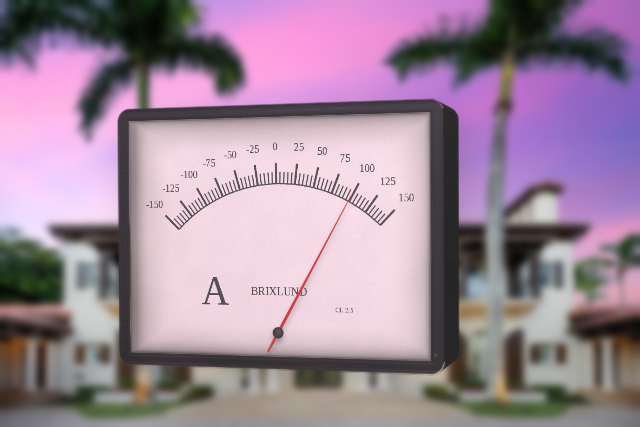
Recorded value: 100; A
